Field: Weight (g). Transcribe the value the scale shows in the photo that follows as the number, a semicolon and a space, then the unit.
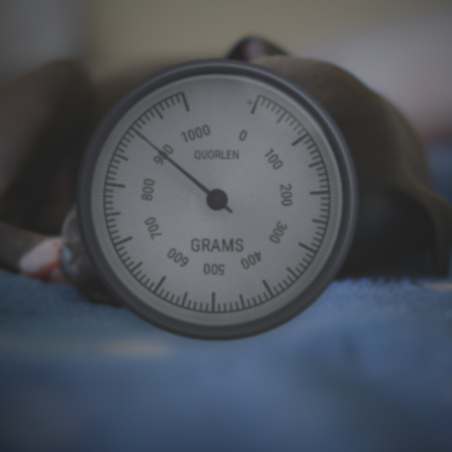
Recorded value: 900; g
